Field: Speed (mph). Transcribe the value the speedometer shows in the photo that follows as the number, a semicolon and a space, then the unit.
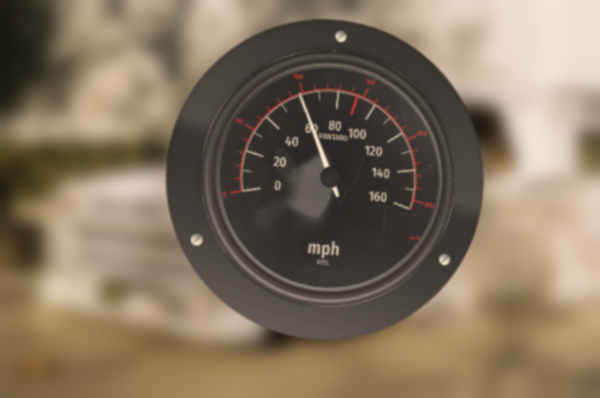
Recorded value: 60; mph
